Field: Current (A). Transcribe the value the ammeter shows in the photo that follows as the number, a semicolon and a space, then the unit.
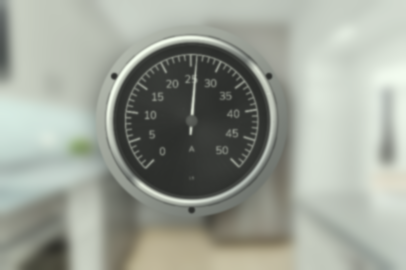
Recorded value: 26; A
